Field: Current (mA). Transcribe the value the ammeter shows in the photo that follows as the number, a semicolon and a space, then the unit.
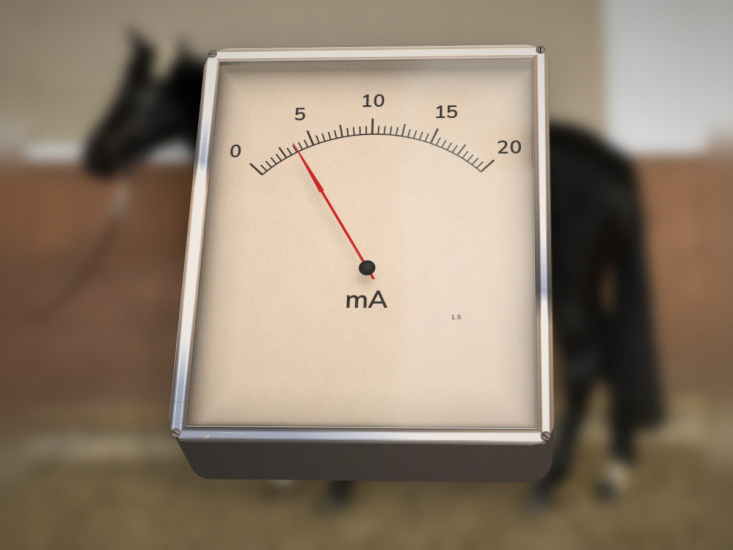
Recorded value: 3.5; mA
